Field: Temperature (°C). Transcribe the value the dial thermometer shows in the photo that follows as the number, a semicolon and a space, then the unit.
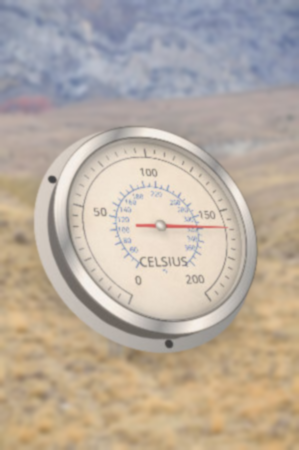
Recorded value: 160; °C
